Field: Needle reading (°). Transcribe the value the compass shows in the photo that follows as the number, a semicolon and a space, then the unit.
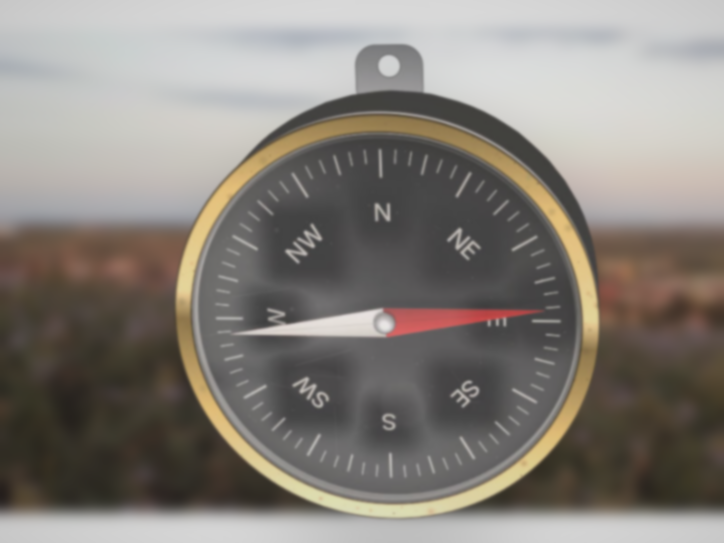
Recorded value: 85; °
